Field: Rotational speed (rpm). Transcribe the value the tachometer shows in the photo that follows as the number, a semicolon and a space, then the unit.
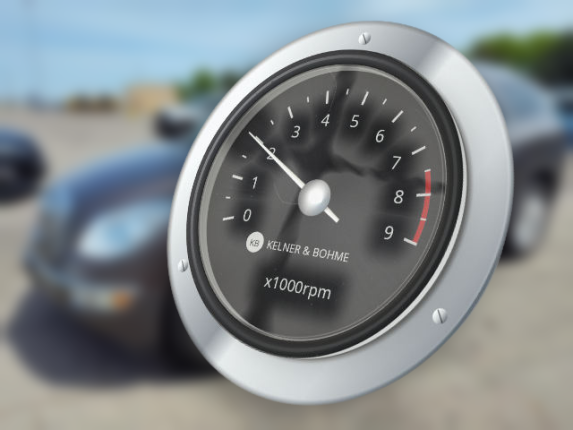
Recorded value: 2000; rpm
